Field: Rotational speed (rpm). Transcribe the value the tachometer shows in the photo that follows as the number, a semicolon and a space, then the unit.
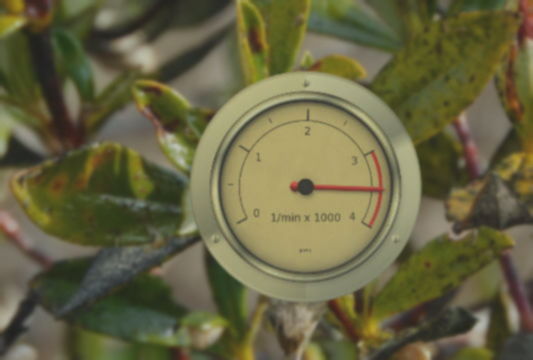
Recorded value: 3500; rpm
